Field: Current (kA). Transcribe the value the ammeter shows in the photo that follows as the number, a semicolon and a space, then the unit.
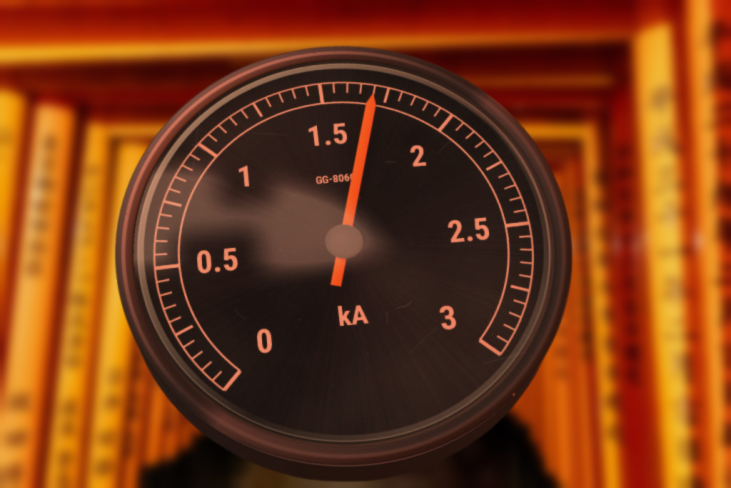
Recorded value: 1.7; kA
